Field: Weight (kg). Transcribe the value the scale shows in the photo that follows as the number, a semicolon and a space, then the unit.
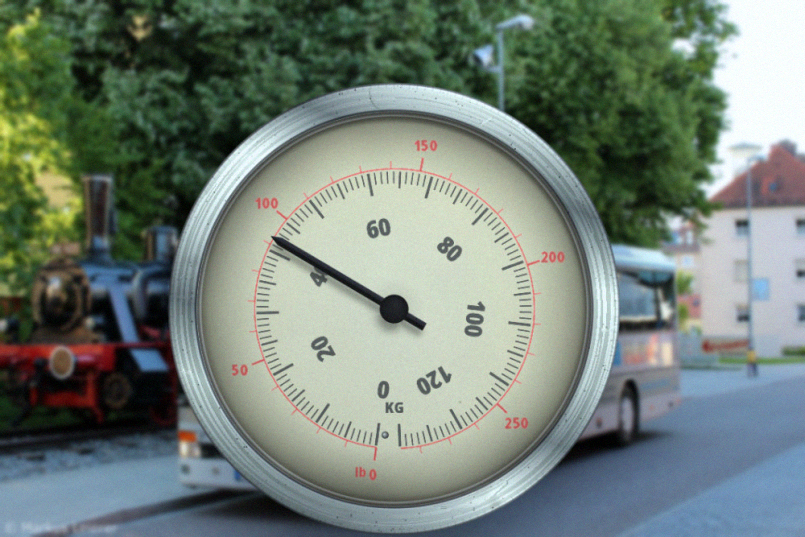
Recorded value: 42; kg
